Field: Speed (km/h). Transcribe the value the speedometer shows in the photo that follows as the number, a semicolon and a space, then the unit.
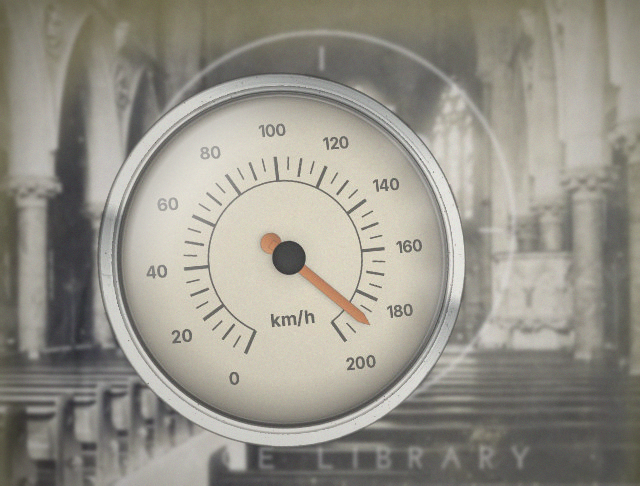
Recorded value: 190; km/h
